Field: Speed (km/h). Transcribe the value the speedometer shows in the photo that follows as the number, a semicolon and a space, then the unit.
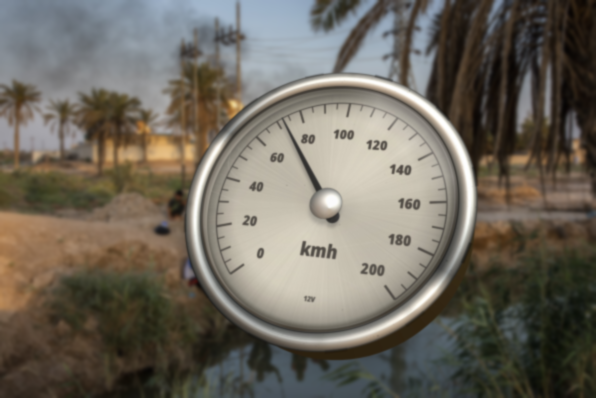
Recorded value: 72.5; km/h
